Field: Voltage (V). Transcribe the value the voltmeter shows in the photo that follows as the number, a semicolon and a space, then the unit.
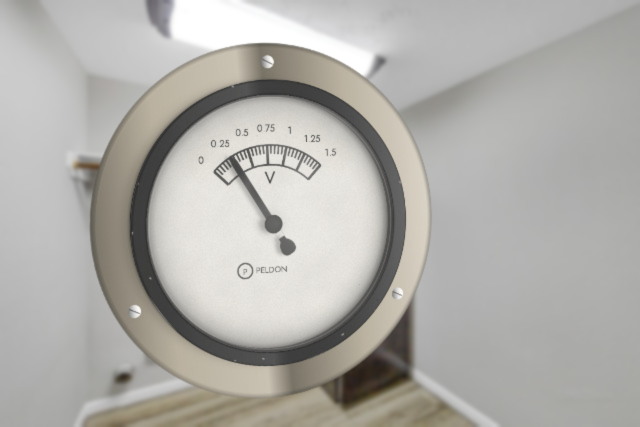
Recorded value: 0.25; V
